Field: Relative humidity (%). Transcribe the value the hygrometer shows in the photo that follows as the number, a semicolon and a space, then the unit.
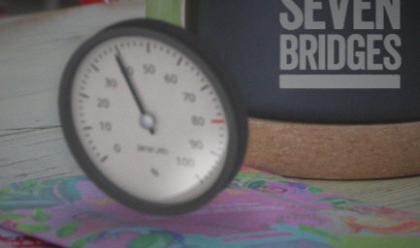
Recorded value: 40; %
